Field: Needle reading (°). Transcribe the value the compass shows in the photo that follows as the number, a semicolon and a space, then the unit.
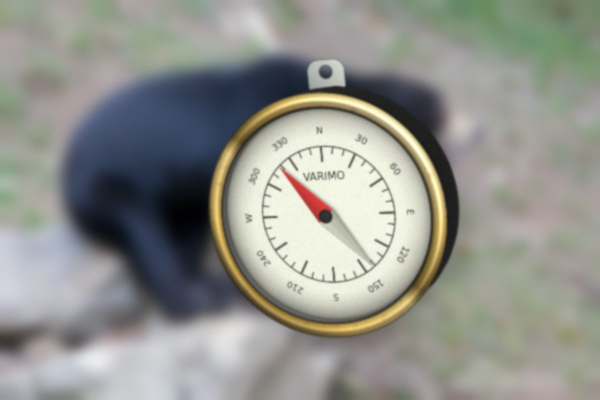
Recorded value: 320; °
